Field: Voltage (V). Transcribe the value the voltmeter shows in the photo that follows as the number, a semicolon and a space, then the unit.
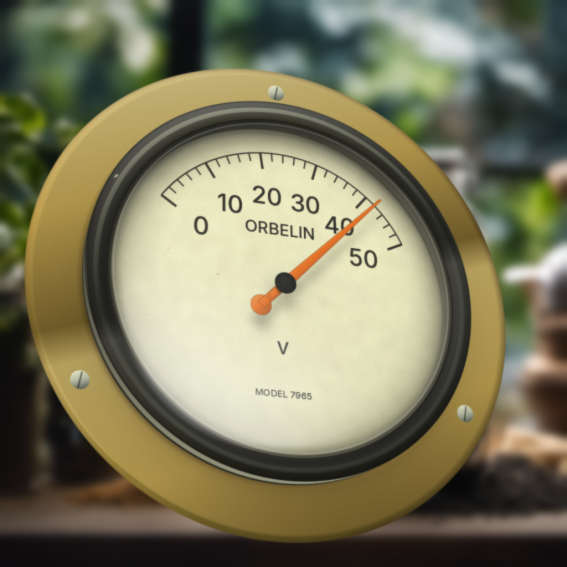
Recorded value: 42; V
